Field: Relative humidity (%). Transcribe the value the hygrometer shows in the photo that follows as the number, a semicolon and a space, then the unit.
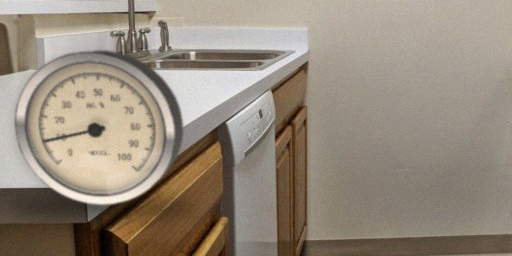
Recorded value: 10; %
